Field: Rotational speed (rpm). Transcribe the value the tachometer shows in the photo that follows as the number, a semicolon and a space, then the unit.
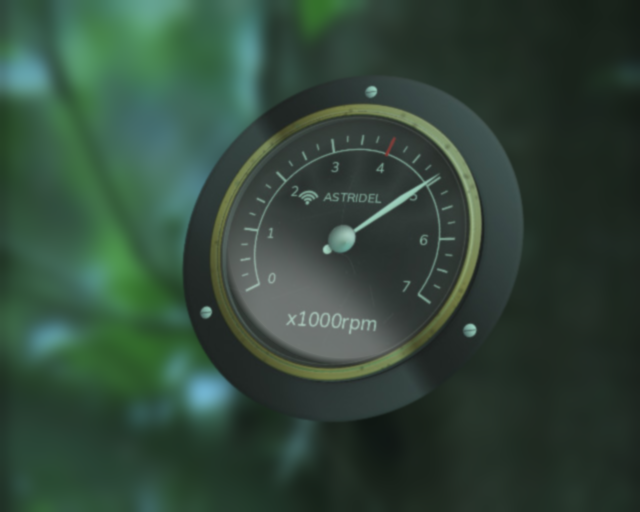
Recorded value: 5000; rpm
